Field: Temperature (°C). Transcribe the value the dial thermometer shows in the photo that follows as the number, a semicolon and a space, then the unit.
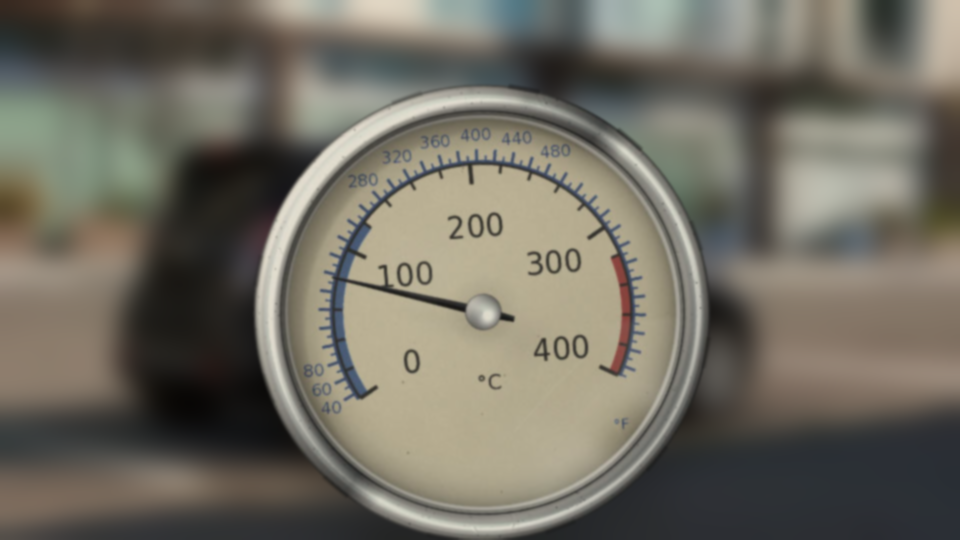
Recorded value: 80; °C
